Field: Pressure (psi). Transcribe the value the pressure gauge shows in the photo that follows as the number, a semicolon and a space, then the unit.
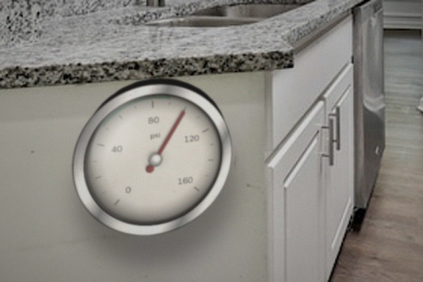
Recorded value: 100; psi
